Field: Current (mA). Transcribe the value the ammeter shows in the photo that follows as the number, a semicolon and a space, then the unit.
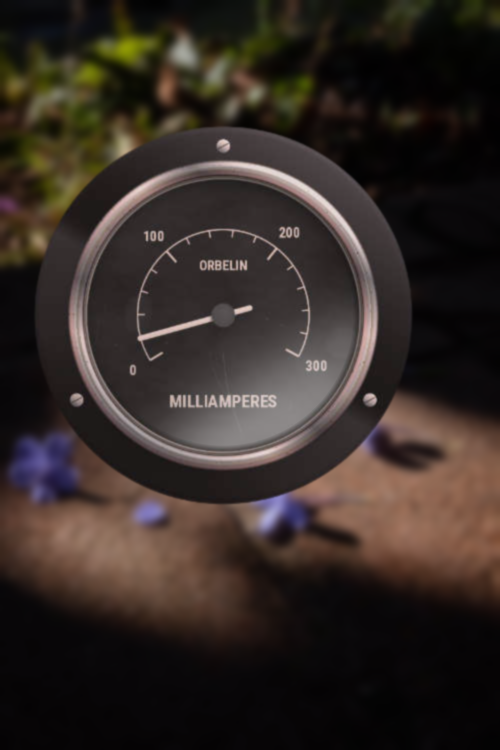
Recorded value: 20; mA
